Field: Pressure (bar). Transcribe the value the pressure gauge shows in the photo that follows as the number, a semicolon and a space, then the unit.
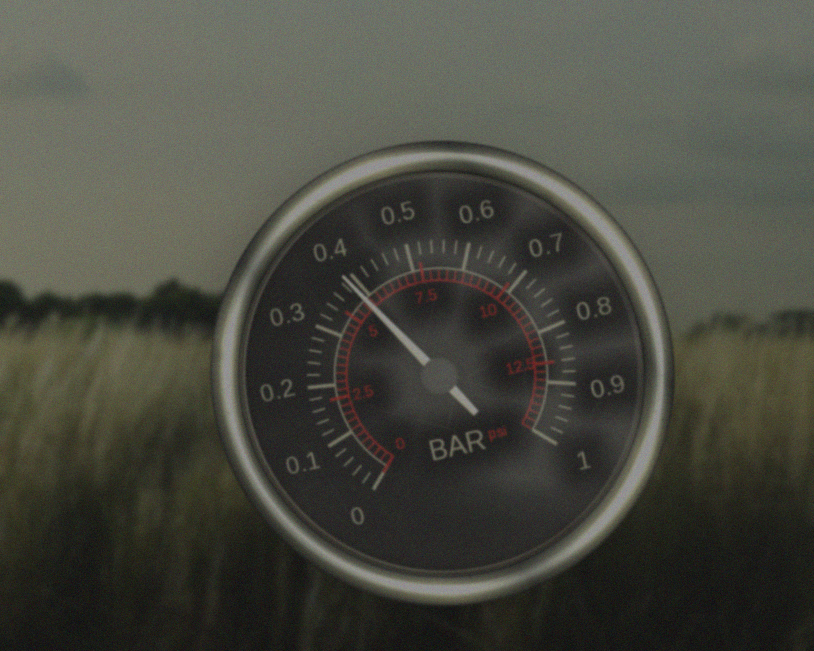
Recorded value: 0.39; bar
